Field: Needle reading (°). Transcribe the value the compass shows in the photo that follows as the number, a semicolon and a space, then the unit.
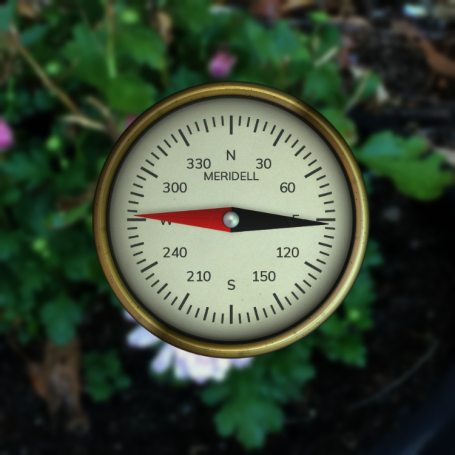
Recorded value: 272.5; °
